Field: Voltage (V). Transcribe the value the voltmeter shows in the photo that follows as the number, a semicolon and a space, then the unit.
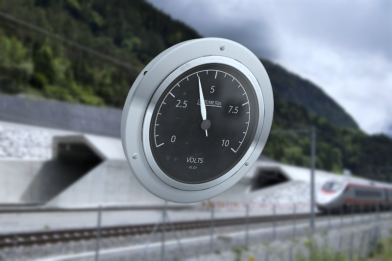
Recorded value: 4; V
